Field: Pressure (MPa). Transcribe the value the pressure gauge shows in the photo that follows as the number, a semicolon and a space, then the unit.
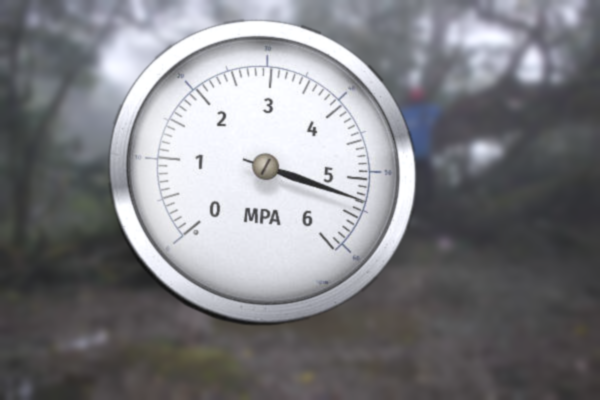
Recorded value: 5.3; MPa
